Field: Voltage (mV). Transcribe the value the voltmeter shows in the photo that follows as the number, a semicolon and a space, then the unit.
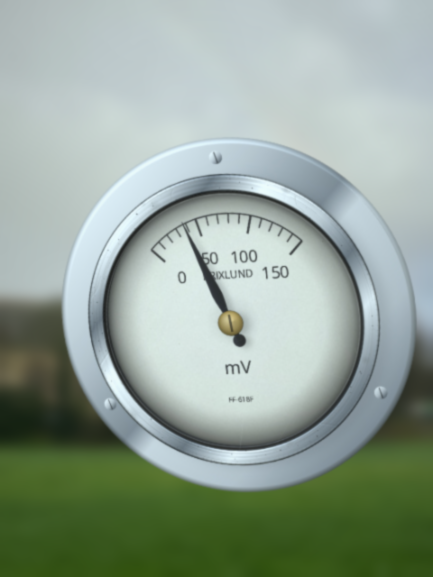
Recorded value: 40; mV
